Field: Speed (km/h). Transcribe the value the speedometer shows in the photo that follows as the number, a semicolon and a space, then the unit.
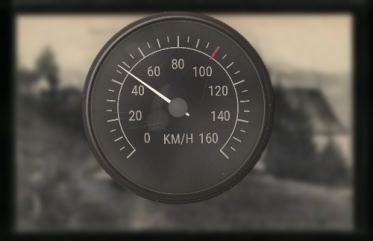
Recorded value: 47.5; km/h
